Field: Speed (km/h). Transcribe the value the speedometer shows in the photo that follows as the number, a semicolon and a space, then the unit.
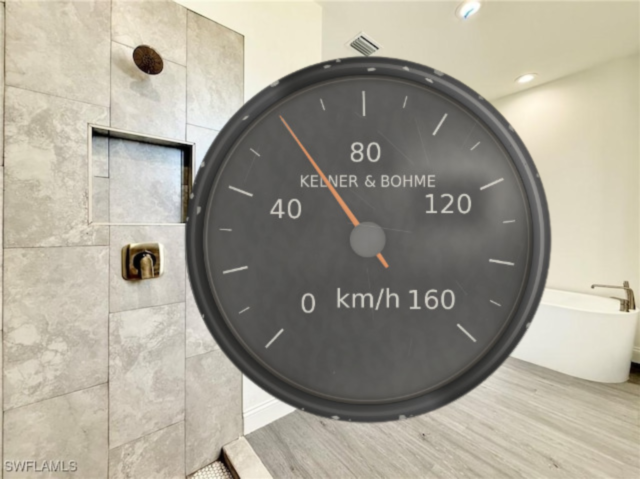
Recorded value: 60; km/h
